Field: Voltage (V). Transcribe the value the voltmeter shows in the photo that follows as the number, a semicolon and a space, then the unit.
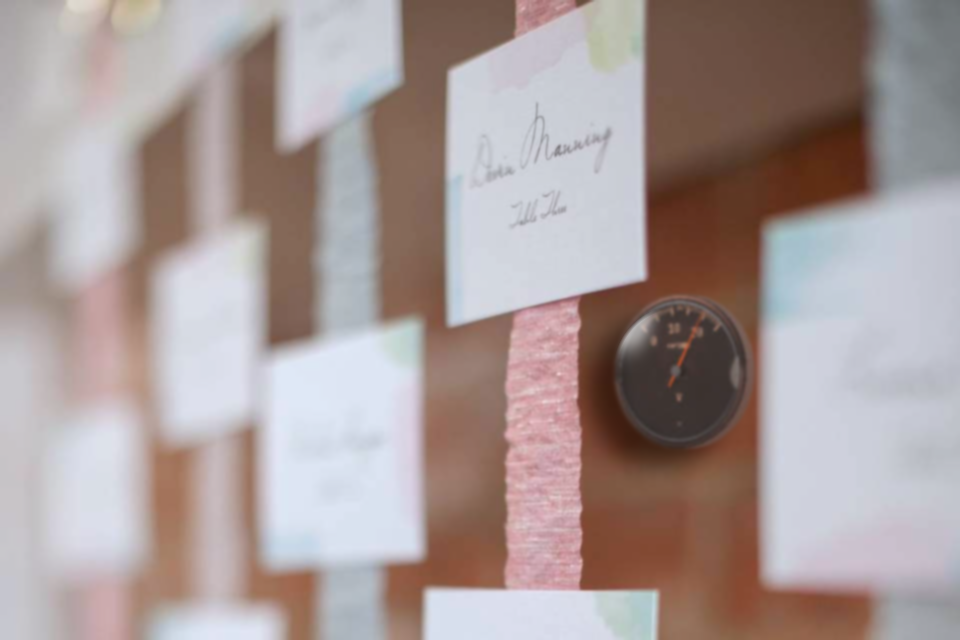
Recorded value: 20; V
